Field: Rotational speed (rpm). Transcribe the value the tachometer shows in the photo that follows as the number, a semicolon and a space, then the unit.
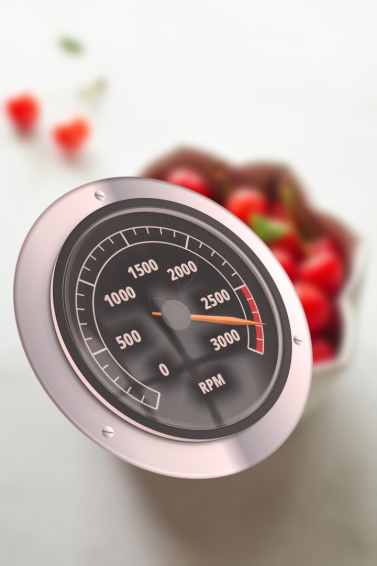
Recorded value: 2800; rpm
